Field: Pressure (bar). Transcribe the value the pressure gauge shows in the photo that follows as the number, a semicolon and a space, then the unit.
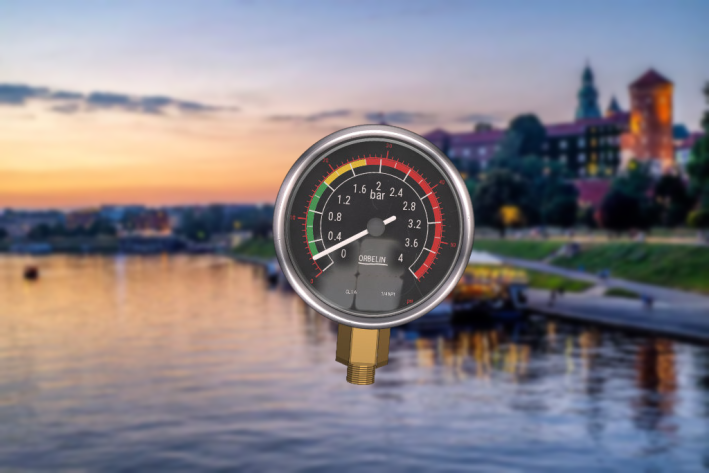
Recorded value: 0.2; bar
